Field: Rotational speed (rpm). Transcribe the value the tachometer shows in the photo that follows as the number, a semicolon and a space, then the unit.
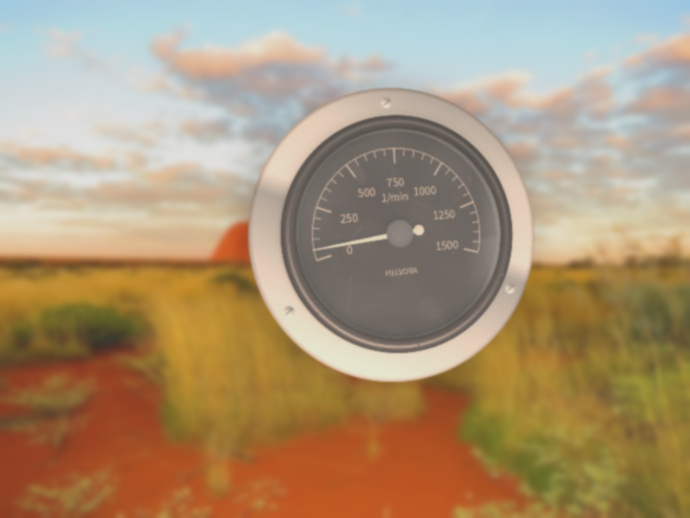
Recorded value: 50; rpm
